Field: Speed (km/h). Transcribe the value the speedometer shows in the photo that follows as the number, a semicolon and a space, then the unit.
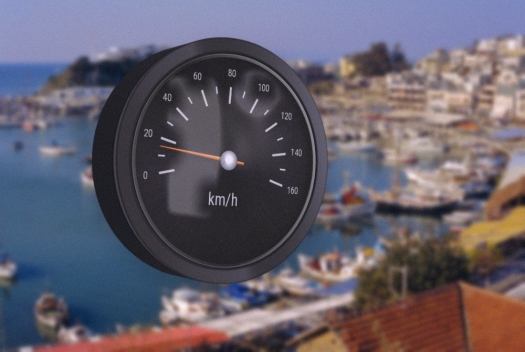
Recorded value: 15; km/h
